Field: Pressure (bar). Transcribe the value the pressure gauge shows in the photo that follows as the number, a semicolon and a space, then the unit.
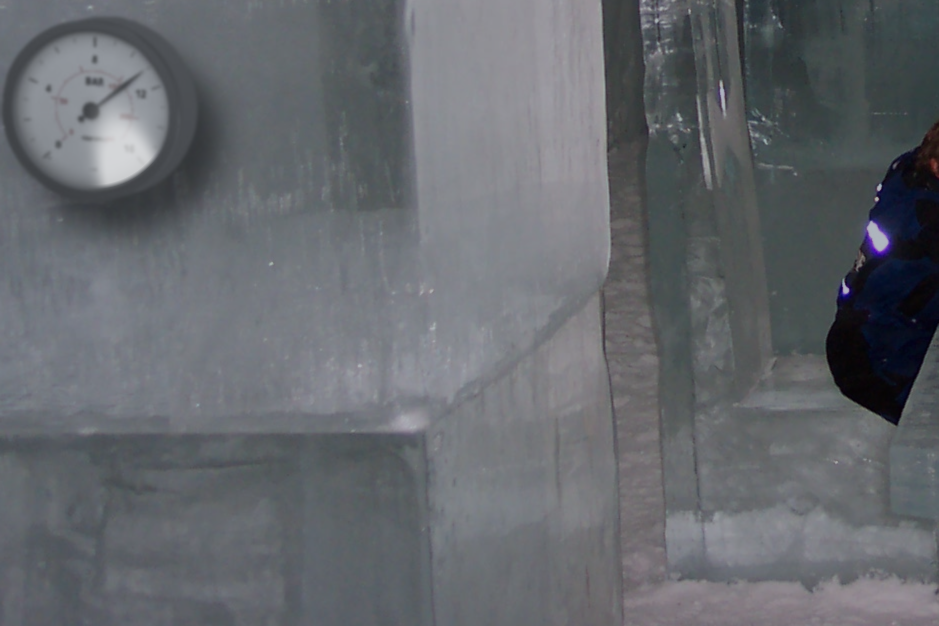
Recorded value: 11; bar
